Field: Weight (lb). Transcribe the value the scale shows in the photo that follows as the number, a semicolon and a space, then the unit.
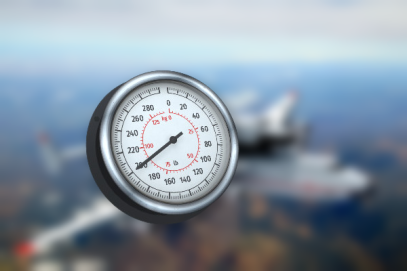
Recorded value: 200; lb
